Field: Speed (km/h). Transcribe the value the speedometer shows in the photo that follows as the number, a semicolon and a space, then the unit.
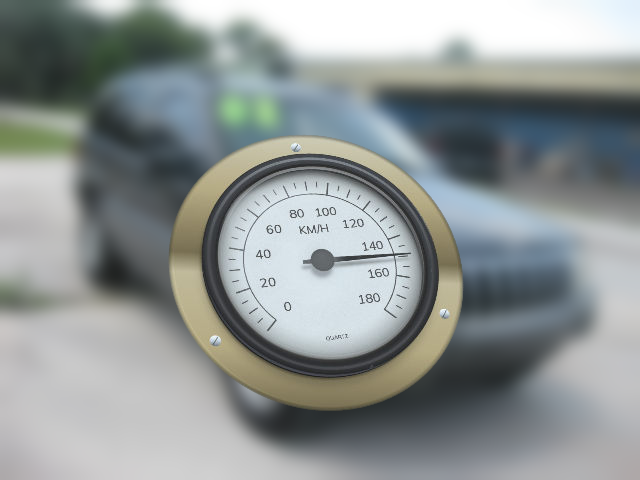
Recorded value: 150; km/h
